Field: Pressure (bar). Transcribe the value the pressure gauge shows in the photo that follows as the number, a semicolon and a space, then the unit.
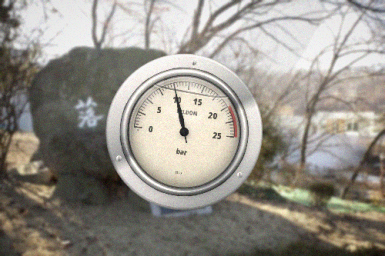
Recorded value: 10; bar
